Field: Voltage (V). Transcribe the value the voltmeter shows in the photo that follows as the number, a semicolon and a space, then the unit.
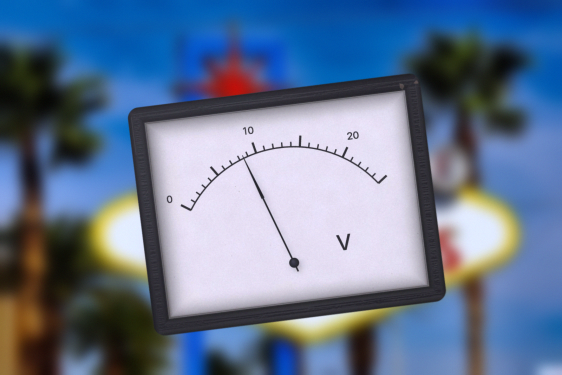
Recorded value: 8.5; V
